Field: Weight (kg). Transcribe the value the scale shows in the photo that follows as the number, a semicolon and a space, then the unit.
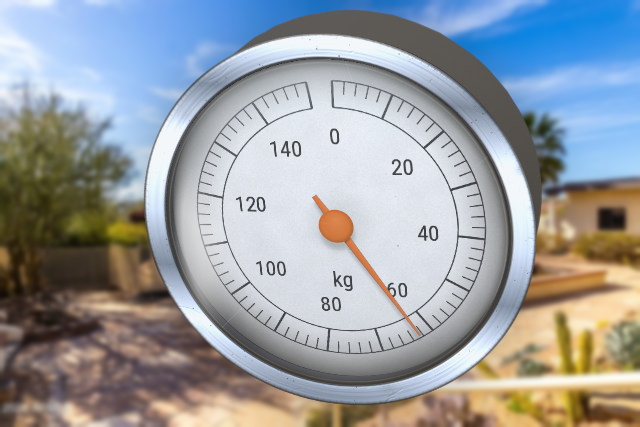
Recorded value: 62; kg
